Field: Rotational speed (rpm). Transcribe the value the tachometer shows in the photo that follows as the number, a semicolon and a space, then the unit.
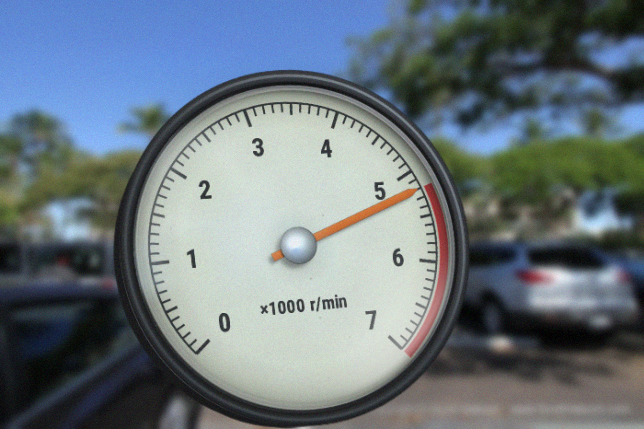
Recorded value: 5200; rpm
